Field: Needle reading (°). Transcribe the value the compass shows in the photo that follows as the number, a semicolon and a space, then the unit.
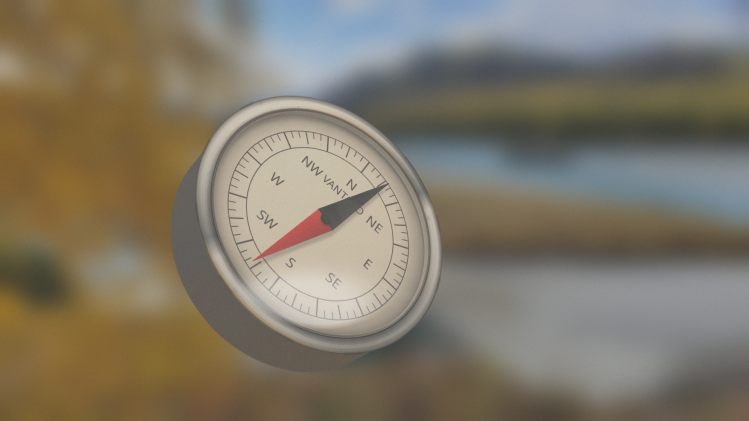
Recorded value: 197.5; °
